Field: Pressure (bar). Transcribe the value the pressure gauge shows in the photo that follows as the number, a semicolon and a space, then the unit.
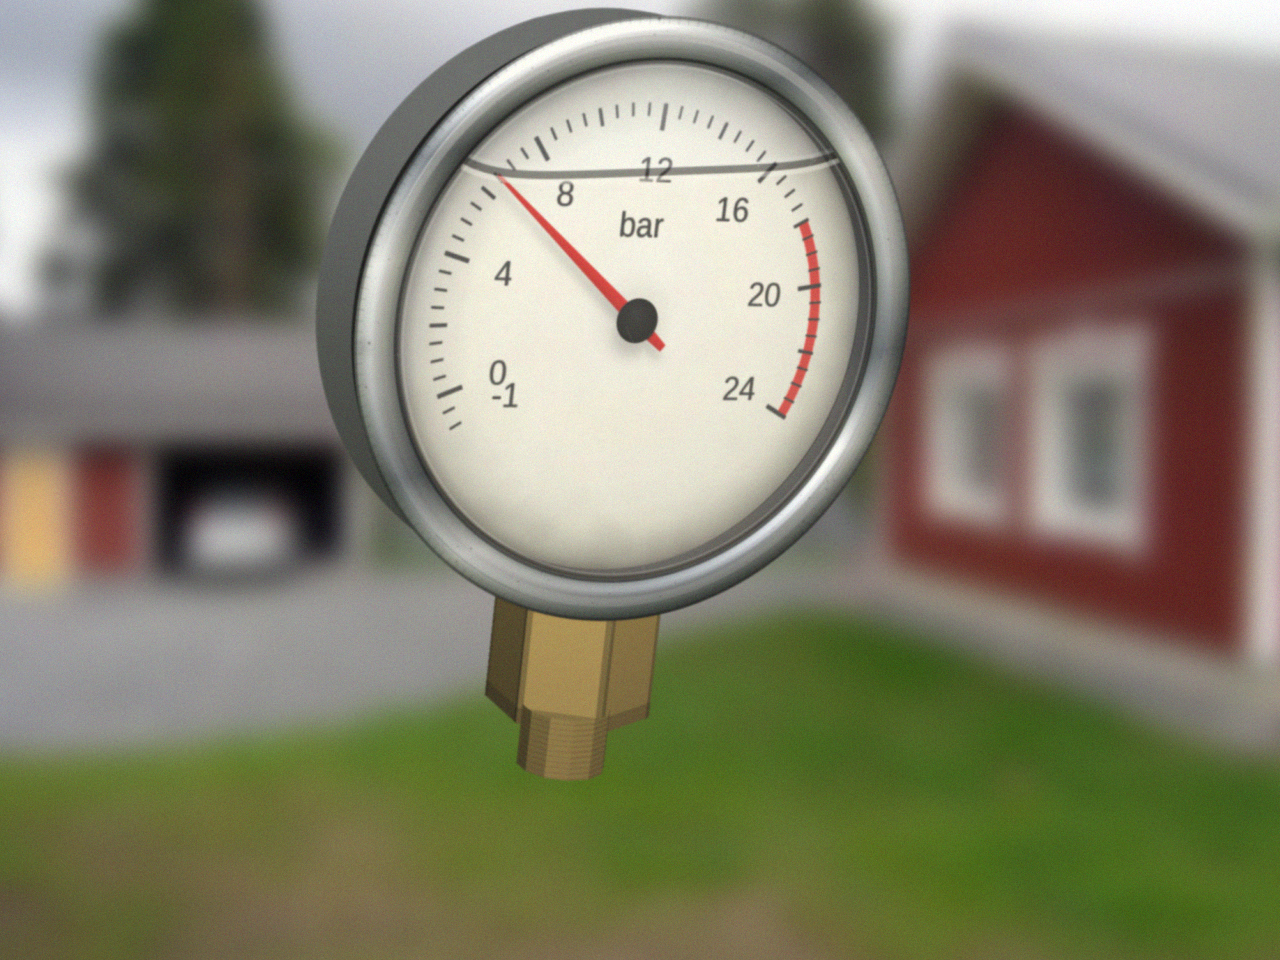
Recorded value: 6.5; bar
